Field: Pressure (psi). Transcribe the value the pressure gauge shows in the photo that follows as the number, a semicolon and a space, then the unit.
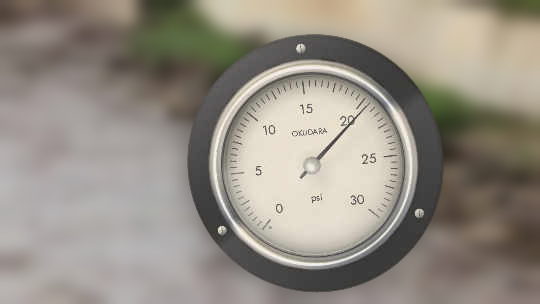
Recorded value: 20.5; psi
